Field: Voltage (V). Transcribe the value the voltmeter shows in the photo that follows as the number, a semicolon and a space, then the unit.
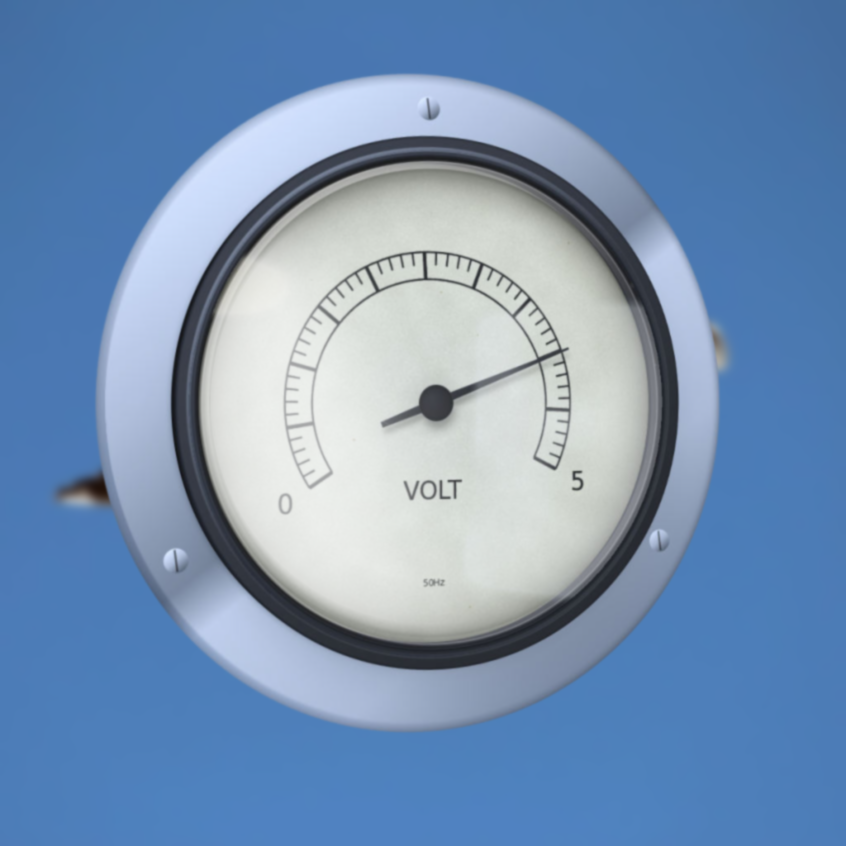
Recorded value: 4; V
